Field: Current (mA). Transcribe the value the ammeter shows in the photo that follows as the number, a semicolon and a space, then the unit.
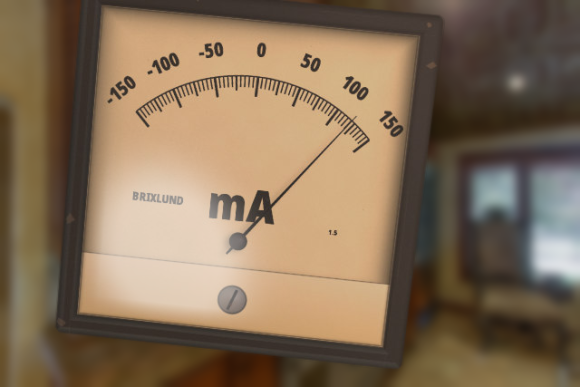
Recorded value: 120; mA
